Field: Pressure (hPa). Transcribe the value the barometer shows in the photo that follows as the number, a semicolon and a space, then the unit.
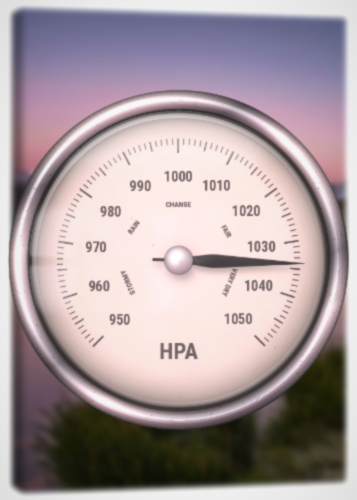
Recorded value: 1034; hPa
